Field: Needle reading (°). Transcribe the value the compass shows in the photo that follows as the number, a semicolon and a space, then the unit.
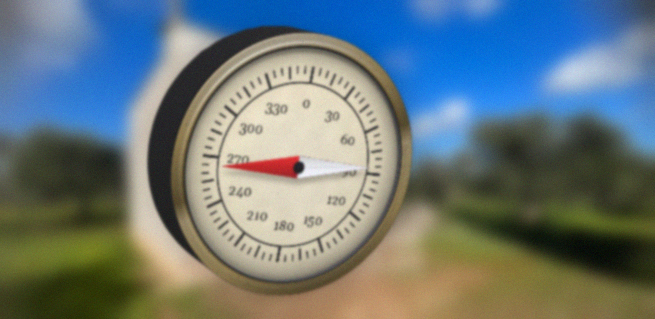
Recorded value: 265; °
